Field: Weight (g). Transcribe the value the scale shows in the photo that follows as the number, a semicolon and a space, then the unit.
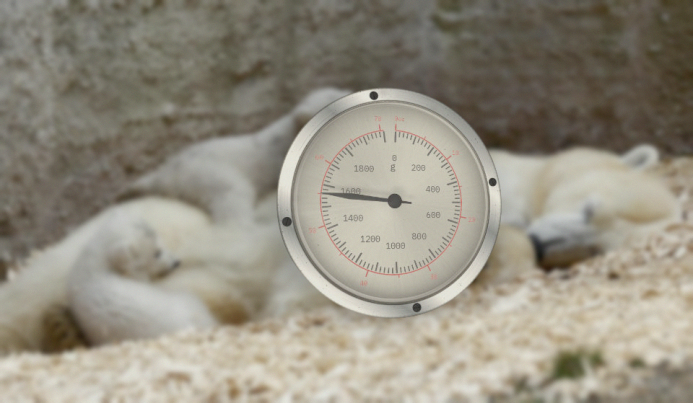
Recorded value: 1560; g
